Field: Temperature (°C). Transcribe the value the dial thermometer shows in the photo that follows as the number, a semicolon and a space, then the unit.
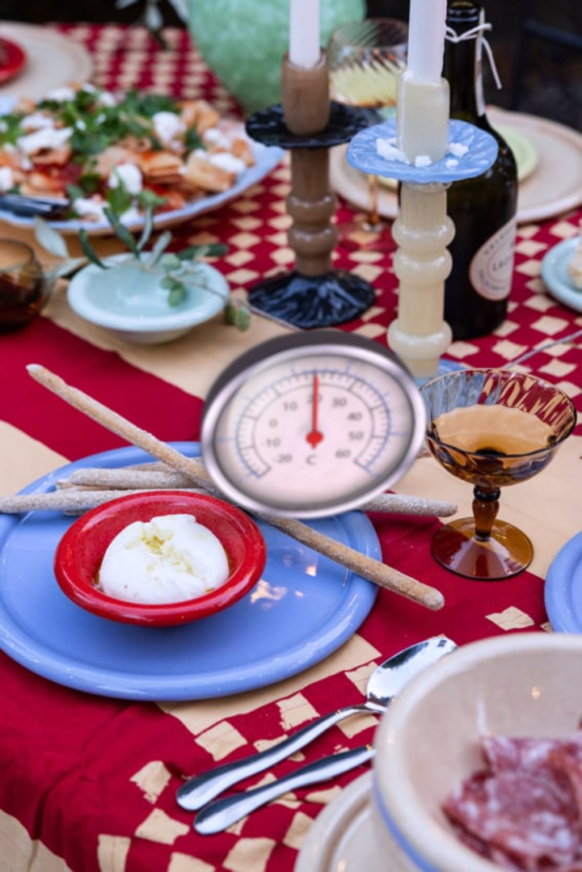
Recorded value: 20; °C
